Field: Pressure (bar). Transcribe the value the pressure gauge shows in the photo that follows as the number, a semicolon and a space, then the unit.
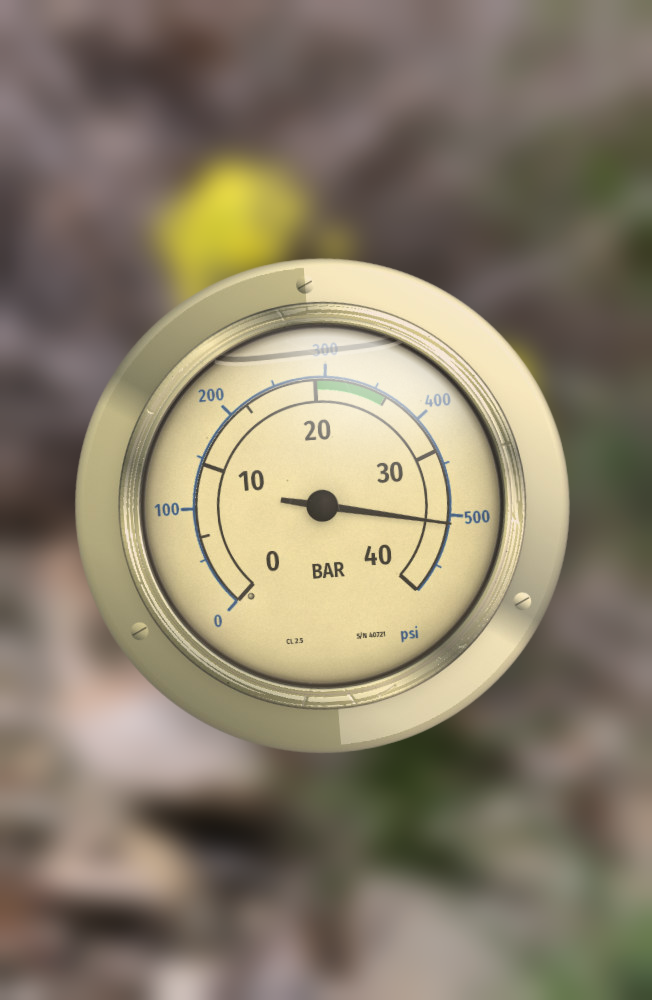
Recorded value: 35; bar
